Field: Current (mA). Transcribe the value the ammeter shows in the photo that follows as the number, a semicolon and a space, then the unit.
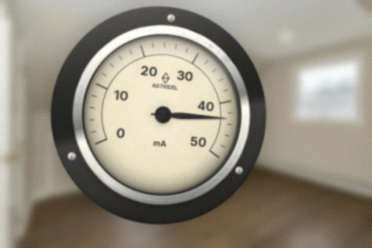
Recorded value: 43; mA
